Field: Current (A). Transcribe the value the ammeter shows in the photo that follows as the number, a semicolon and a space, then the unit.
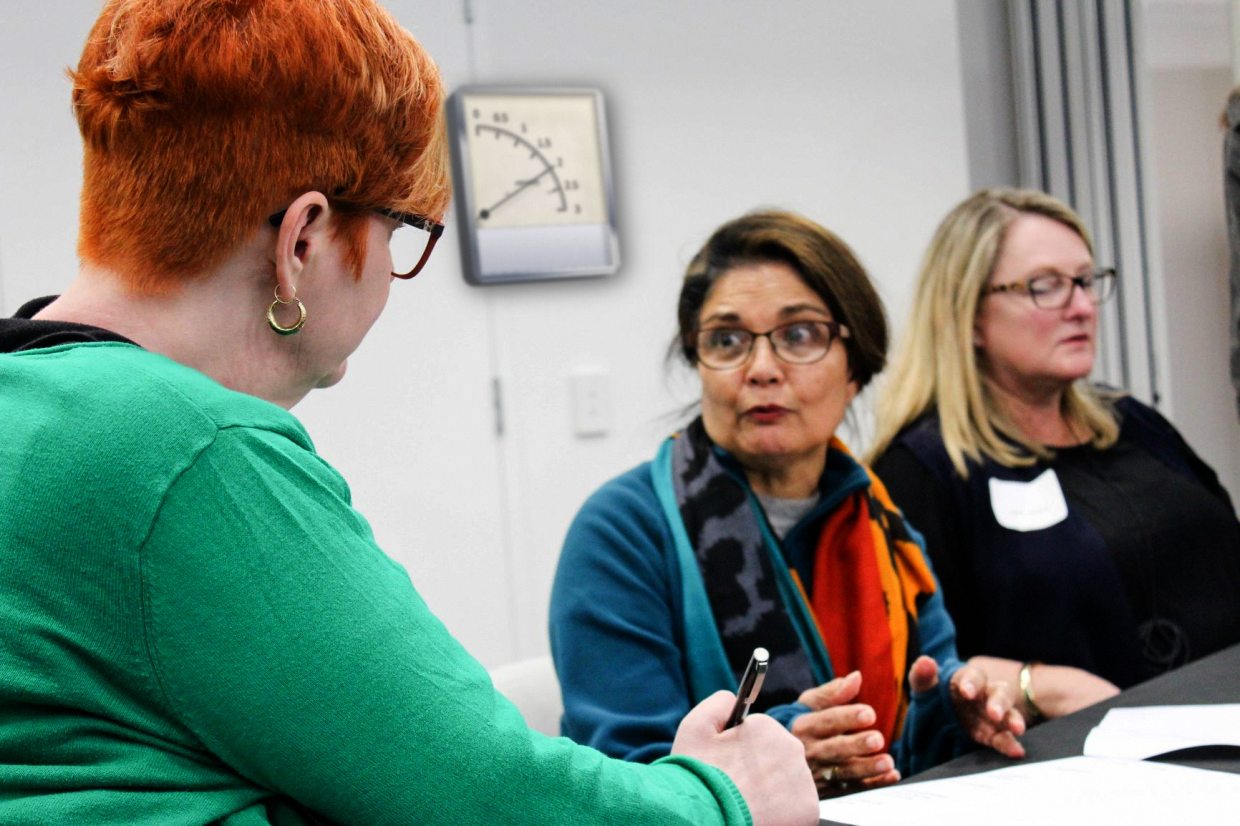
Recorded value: 2; A
